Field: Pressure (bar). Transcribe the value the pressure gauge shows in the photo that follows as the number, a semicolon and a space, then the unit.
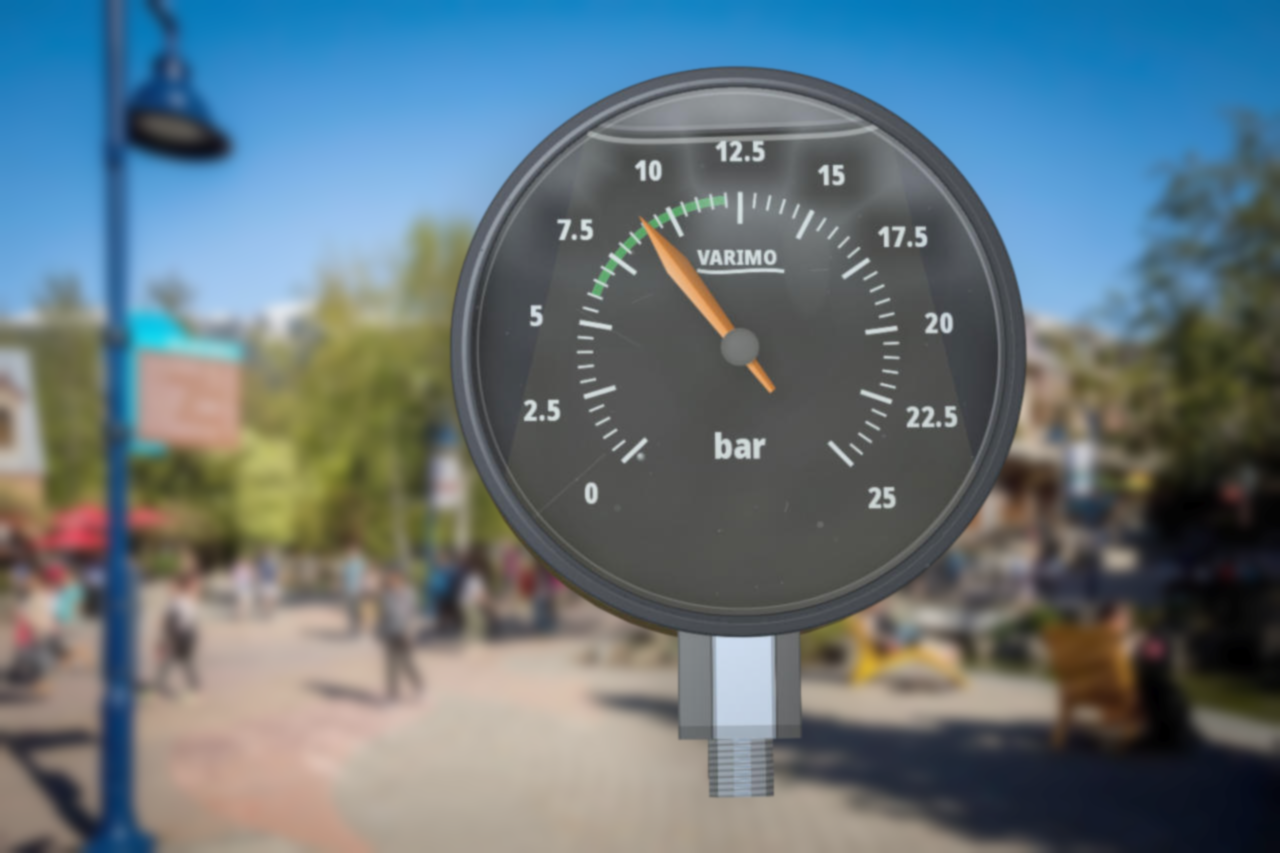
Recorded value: 9; bar
